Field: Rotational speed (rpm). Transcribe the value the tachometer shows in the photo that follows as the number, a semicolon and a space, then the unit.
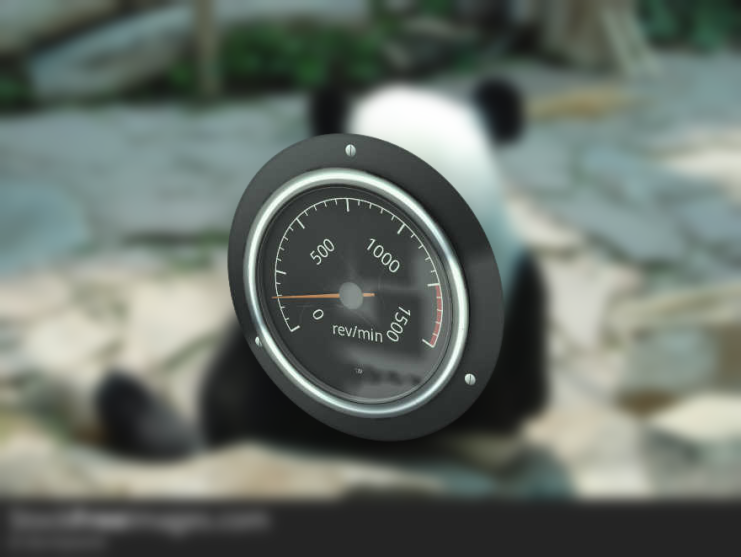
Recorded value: 150; rpm
